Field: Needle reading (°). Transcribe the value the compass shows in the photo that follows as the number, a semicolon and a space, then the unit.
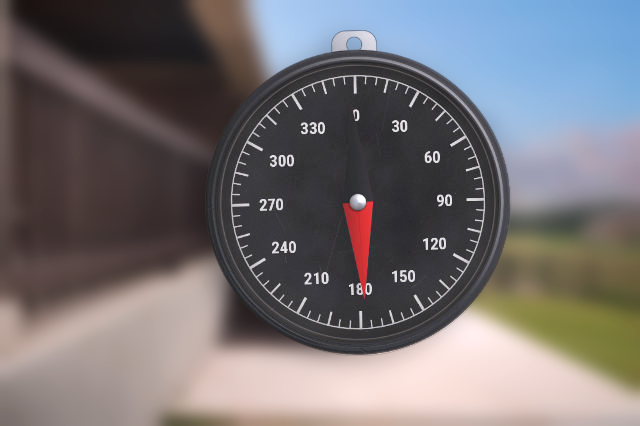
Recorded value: 177.5; °
